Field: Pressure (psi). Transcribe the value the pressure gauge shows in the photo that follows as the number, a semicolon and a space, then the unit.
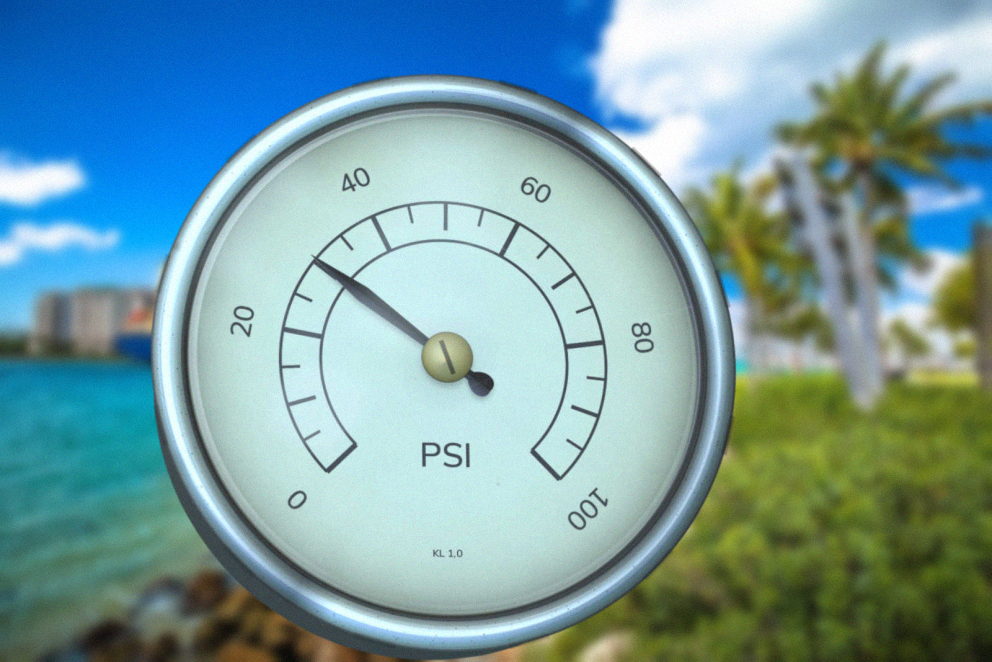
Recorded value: 30; psi
